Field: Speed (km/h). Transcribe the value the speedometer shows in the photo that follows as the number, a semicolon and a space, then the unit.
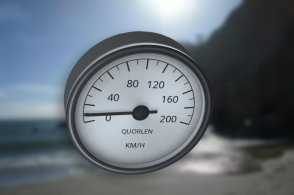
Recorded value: 10; km/h
